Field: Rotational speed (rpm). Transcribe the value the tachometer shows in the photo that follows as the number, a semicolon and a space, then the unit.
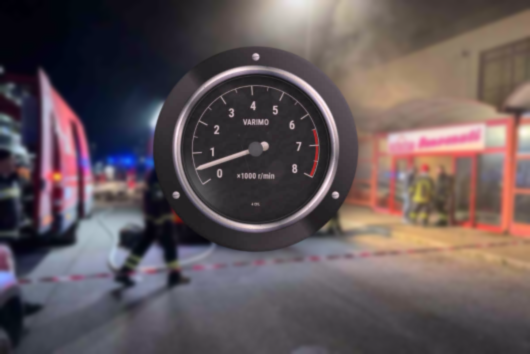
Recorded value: 500; rpm
